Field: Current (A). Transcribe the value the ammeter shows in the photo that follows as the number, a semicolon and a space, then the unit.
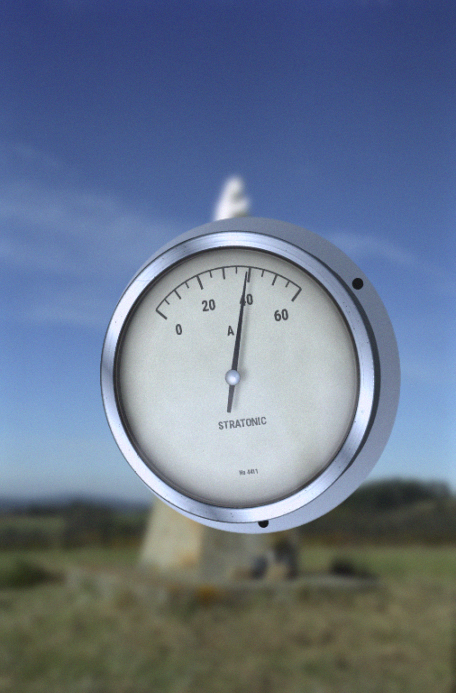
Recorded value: 40; A
